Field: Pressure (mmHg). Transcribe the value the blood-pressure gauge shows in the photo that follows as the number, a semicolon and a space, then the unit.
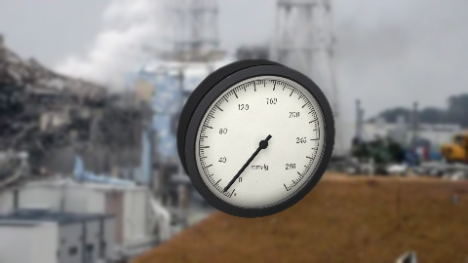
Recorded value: 10; mmHg
